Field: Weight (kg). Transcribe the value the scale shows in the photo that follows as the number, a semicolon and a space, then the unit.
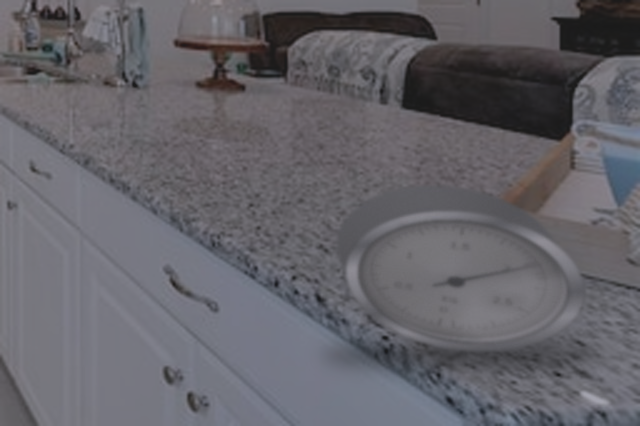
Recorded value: 2; kg
